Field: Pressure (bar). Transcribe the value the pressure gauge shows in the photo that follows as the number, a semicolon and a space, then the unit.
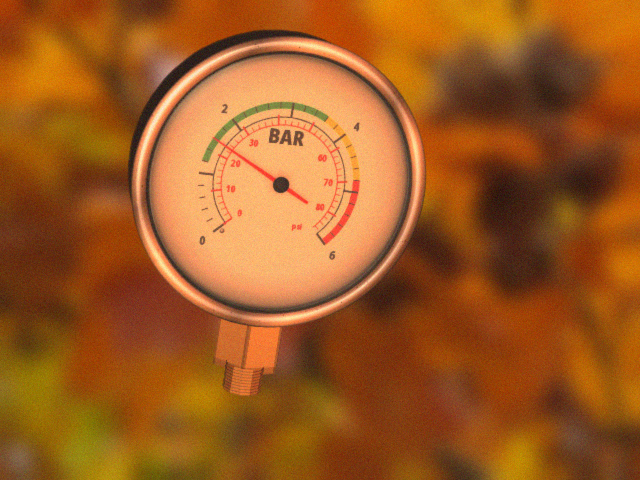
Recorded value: 1.6; bar
